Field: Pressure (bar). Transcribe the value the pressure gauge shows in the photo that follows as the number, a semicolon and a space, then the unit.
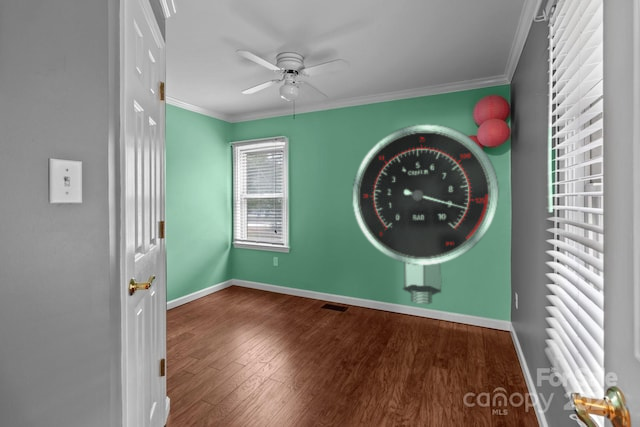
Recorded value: 9; bar
